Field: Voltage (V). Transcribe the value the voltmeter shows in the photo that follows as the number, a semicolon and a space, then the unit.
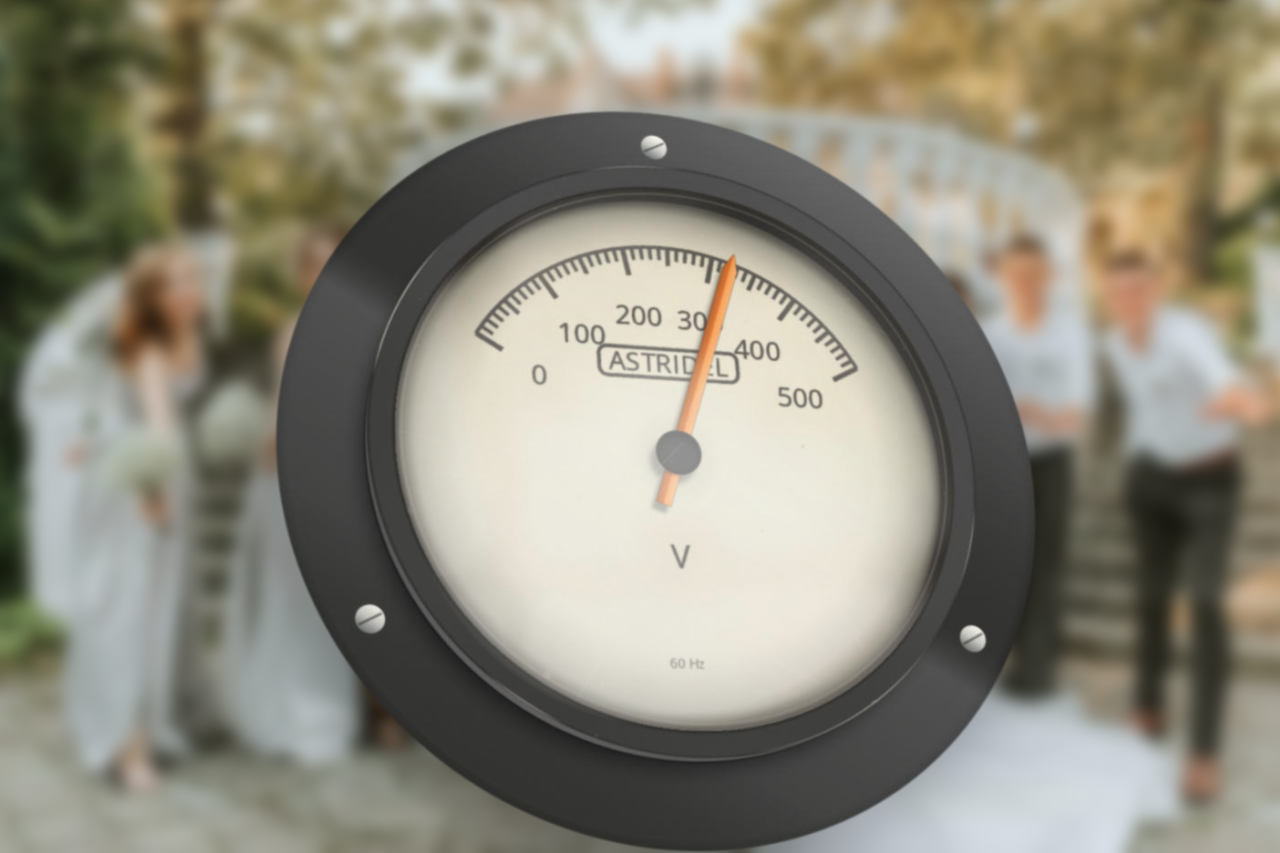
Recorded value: 320; V
